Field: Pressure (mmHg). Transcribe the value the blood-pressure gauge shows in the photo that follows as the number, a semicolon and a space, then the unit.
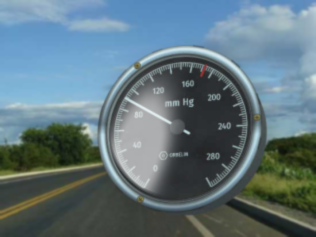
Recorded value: 90; mmHg
